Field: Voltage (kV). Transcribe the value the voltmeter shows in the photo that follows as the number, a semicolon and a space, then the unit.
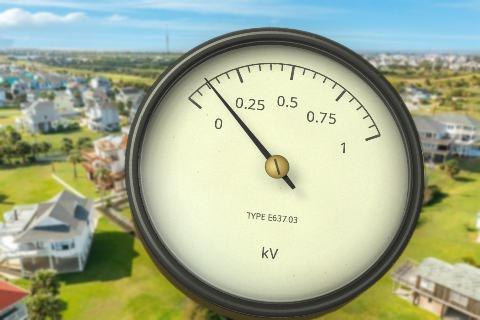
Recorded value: 0.1; kV
